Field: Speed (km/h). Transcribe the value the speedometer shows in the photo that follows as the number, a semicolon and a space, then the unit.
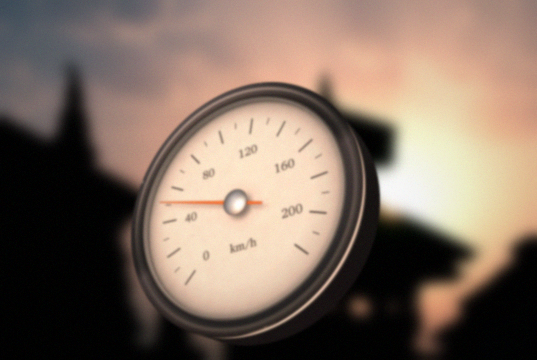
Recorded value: 50; km/h
